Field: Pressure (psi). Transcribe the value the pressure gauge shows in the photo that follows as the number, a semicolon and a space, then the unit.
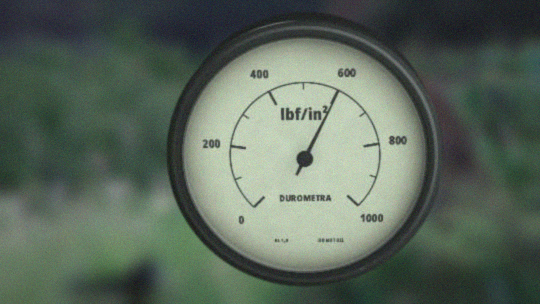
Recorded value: 600; psi
